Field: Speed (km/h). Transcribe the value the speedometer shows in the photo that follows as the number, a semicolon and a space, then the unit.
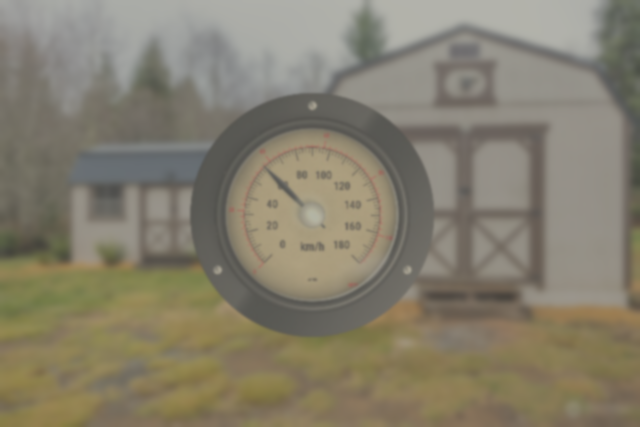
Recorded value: 60; km/h
